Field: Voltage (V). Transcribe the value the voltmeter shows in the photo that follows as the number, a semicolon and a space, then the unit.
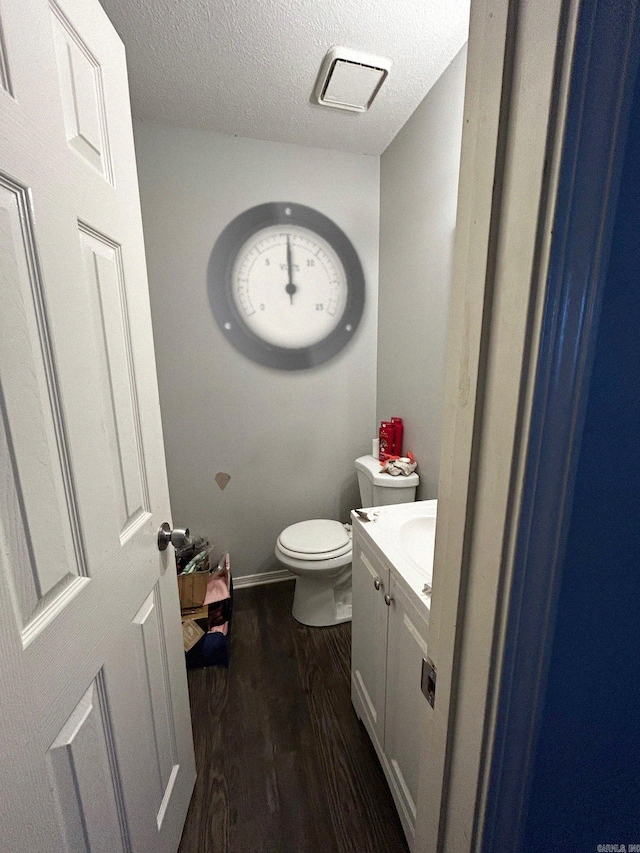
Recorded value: 7.5; V
